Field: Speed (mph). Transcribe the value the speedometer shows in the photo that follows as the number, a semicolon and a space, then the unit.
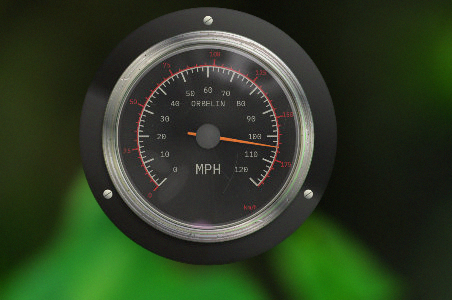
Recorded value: 104; mph
